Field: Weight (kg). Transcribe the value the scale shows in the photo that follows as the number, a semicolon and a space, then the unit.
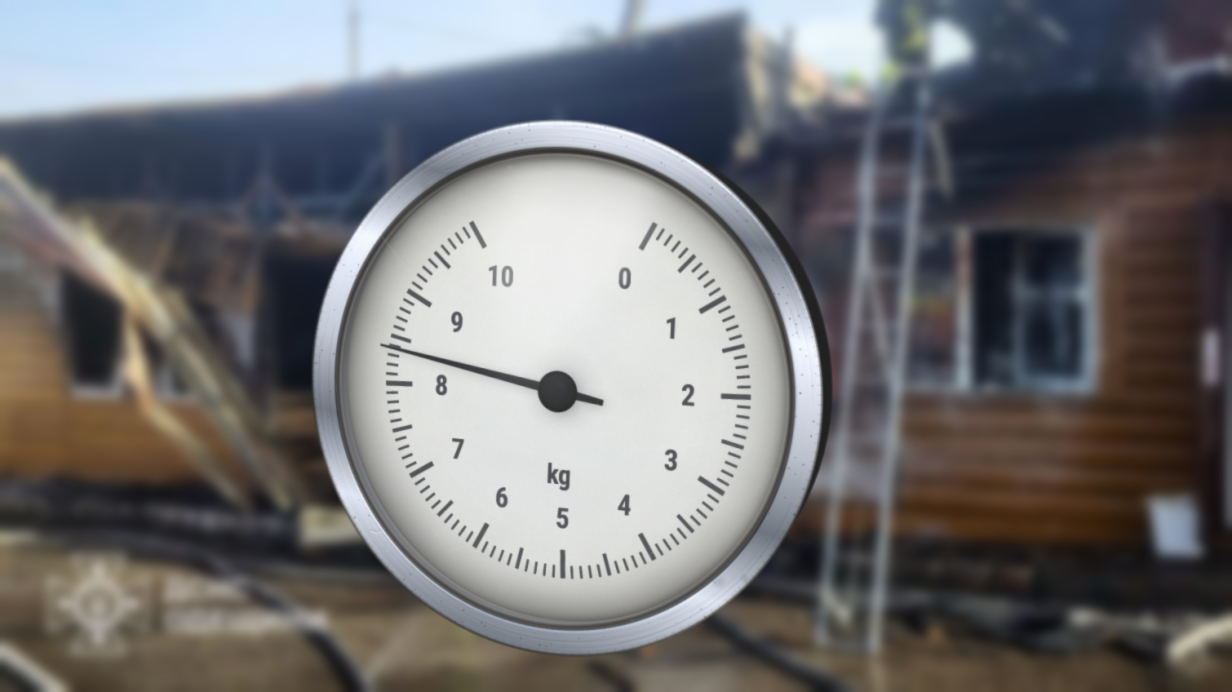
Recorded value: 8.4; kg
